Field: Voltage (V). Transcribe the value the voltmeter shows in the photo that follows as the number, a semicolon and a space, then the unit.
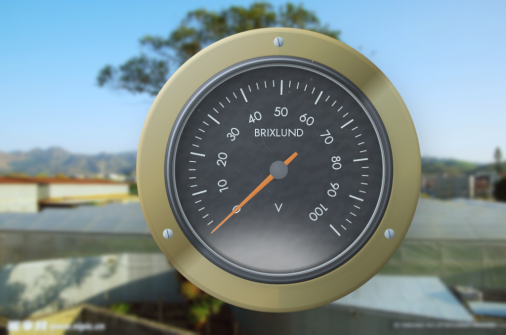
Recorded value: 0; V
